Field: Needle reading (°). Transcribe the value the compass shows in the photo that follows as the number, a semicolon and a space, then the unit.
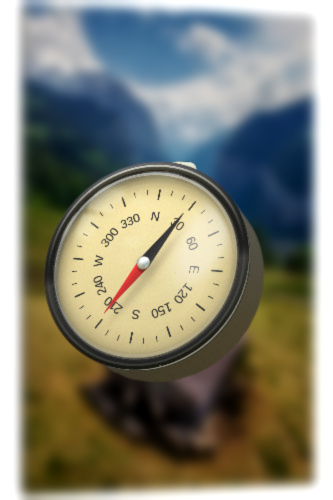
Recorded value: 210; °
